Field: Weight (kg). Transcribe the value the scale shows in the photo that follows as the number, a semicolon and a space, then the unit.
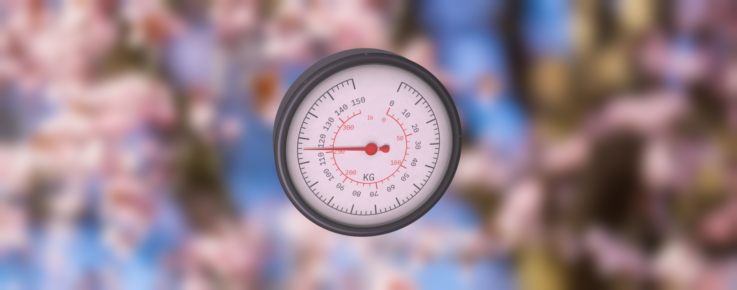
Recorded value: 116; kg
